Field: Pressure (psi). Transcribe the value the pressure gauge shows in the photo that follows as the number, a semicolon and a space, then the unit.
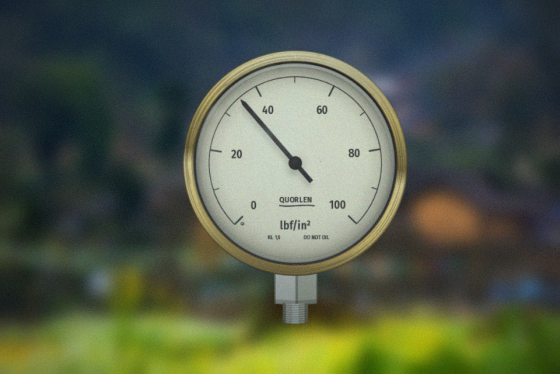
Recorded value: 35; psi
